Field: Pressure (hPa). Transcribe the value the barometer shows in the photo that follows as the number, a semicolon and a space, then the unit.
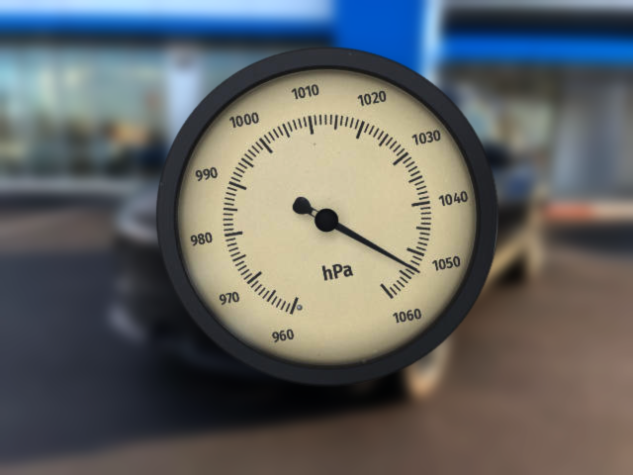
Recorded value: 1053; hPa
